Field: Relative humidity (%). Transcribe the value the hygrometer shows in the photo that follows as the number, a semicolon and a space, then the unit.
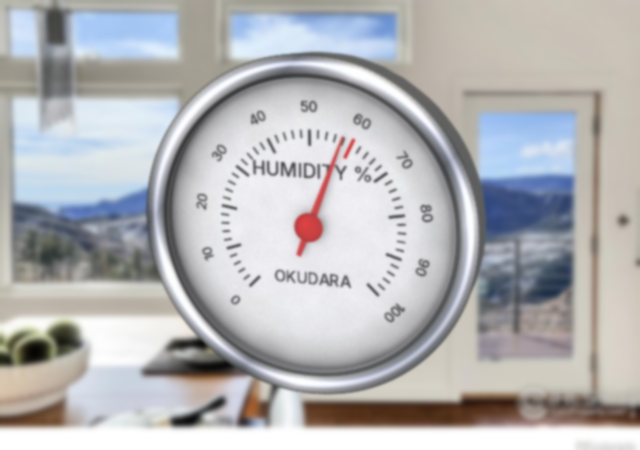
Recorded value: 58; %
